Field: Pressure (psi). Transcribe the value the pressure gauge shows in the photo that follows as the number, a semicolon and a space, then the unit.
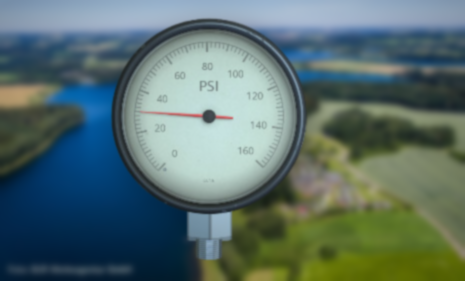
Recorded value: 30; psi
